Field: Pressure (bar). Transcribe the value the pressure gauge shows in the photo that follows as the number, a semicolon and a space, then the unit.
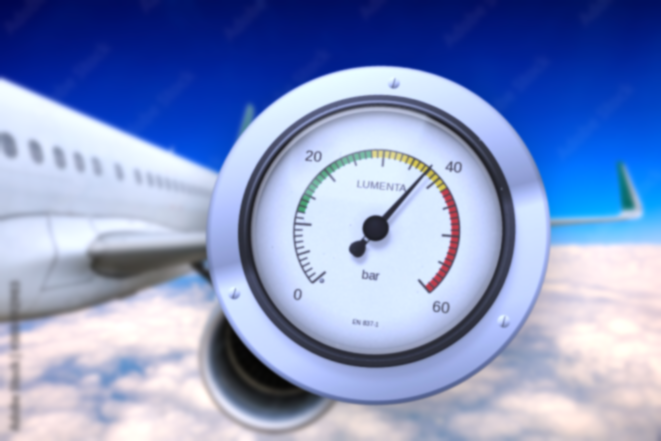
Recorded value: 38; bar
